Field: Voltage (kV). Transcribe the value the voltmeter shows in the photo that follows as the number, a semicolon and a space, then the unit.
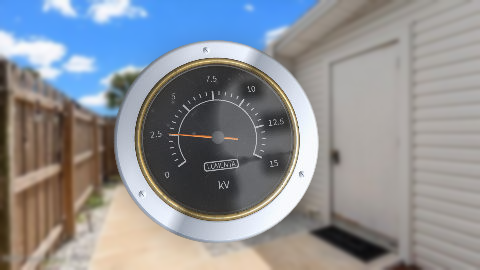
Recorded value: 2.5; kV
